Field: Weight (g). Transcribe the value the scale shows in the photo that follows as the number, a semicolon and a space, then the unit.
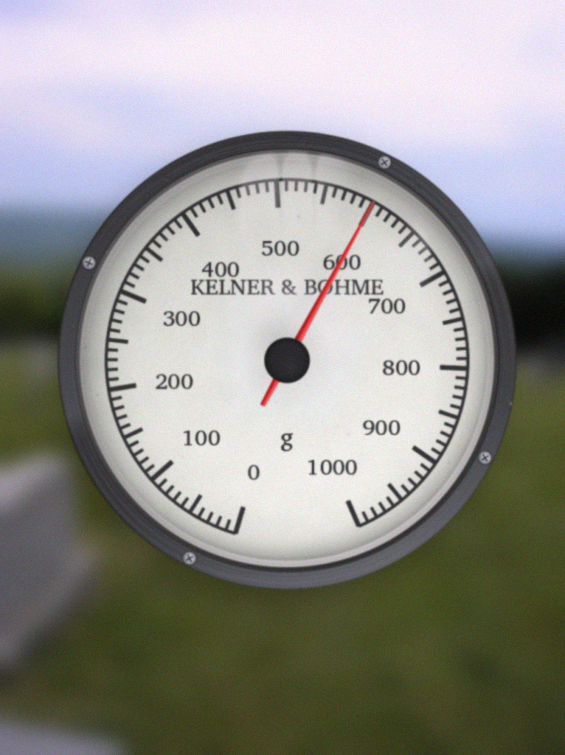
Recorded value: 600; g
